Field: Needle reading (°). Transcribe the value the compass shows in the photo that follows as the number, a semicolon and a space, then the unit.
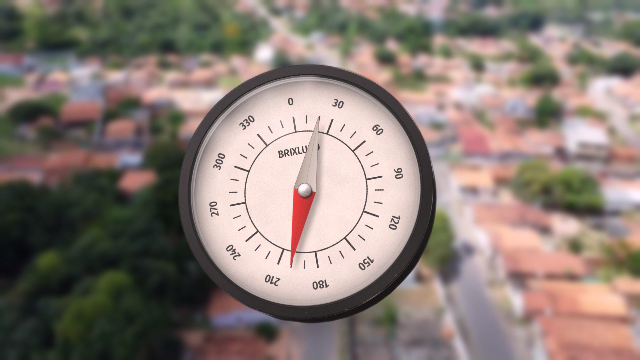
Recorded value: 200; °
